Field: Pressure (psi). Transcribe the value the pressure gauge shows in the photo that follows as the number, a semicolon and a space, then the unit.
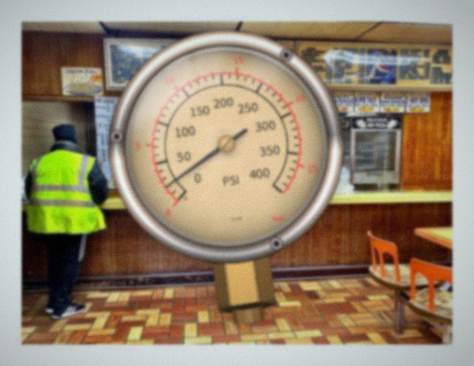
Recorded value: 20; psi
